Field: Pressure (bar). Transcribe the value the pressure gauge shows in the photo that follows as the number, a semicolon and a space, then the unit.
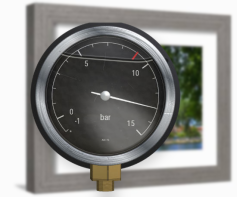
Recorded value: 13; bar
